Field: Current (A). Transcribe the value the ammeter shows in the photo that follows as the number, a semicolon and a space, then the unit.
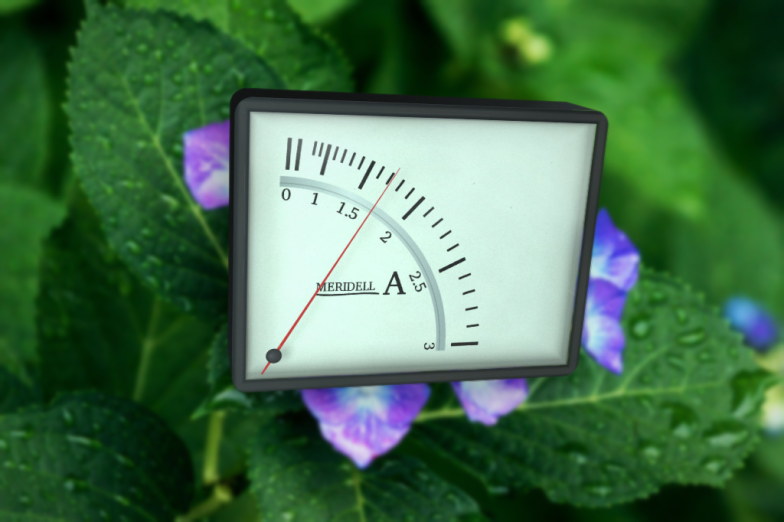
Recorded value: 1.7; A
